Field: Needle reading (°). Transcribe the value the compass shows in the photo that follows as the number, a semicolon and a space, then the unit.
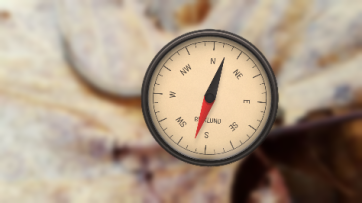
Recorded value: 195; °
